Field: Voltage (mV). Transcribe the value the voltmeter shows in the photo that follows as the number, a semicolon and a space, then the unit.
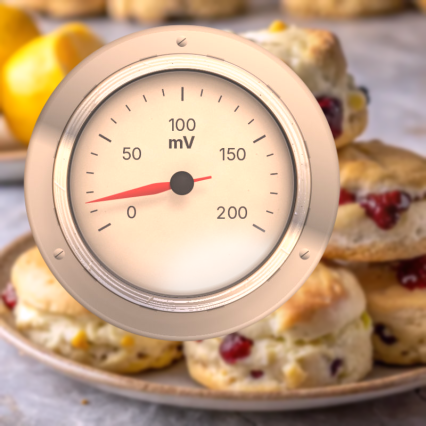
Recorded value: 15; mV
